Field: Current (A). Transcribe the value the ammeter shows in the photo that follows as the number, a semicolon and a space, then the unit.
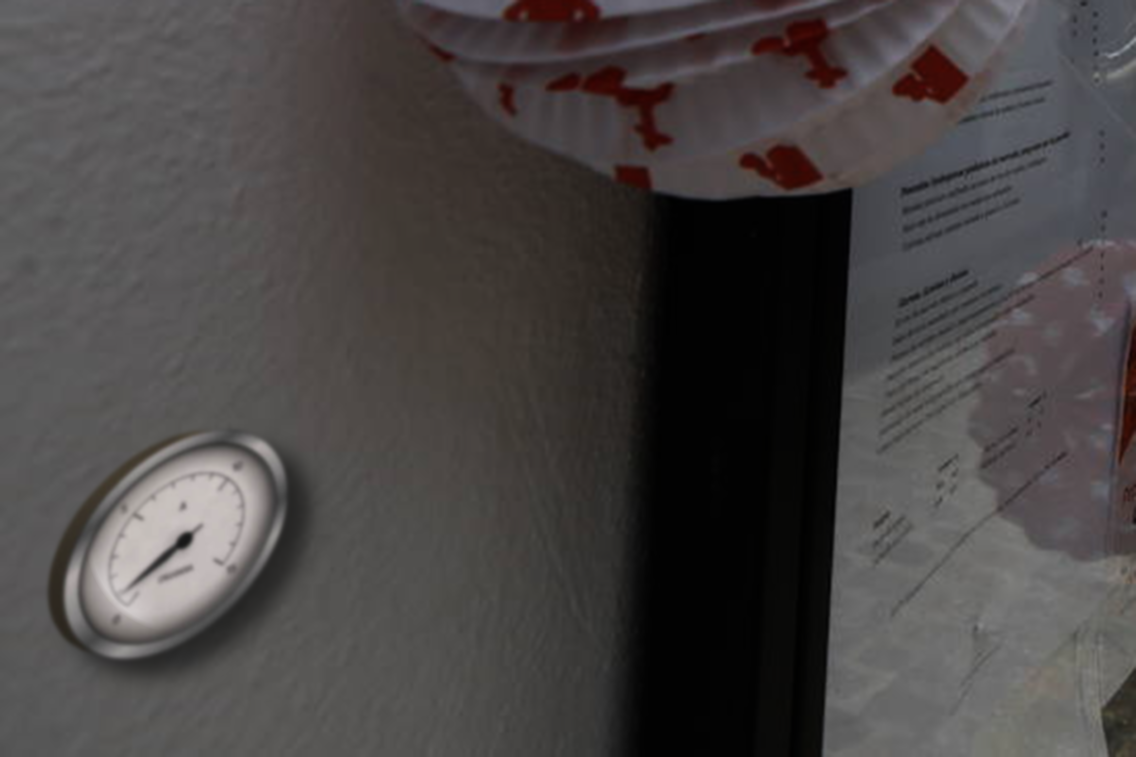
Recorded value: 1; A
